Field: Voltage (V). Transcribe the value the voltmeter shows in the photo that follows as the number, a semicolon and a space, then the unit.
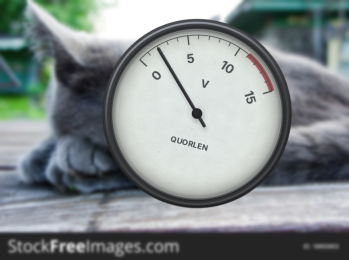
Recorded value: 2; V
